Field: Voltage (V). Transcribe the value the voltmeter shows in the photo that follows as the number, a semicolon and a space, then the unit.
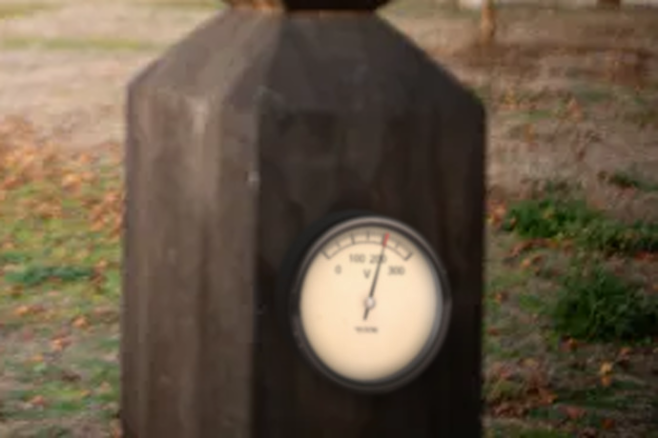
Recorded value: 200; V
